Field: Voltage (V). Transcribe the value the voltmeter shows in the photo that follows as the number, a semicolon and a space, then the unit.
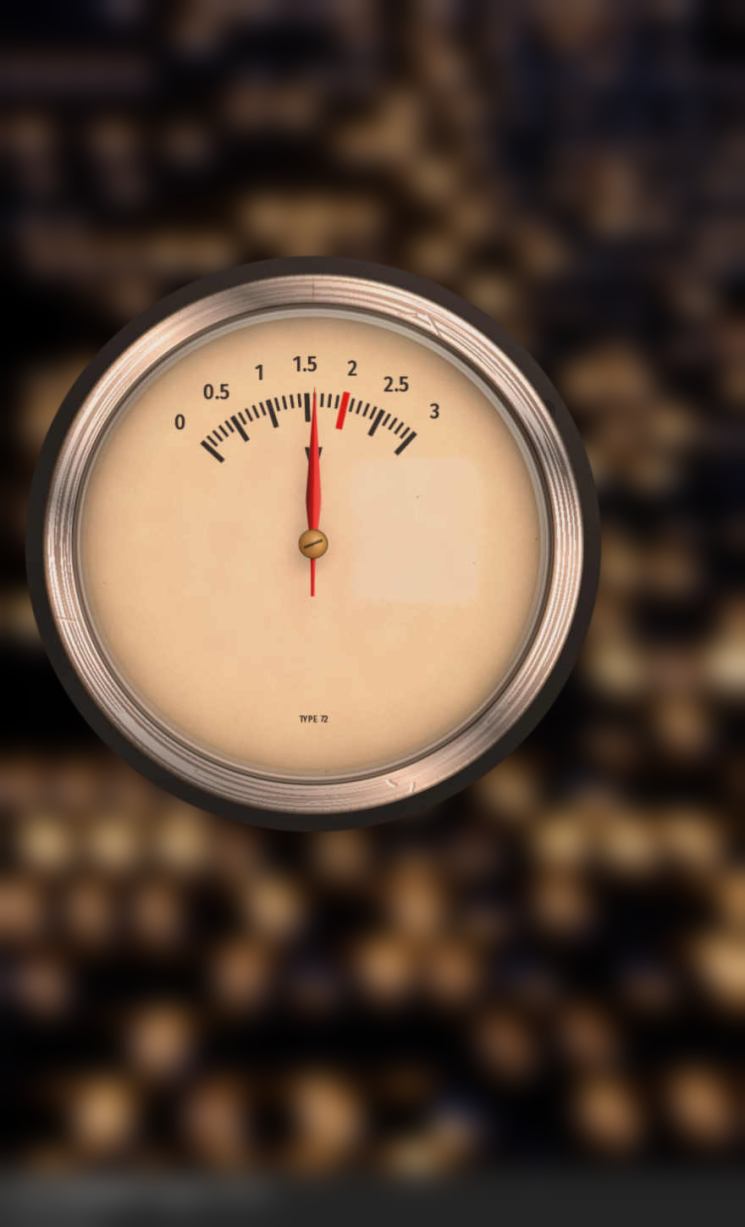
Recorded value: 1.6; V
